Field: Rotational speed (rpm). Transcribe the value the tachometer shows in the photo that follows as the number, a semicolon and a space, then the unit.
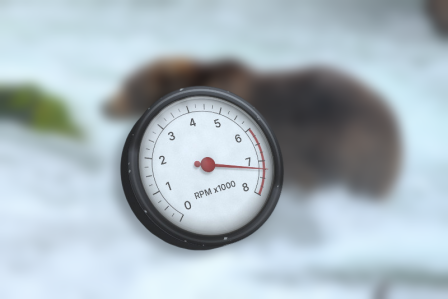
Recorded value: 7250; rpm
